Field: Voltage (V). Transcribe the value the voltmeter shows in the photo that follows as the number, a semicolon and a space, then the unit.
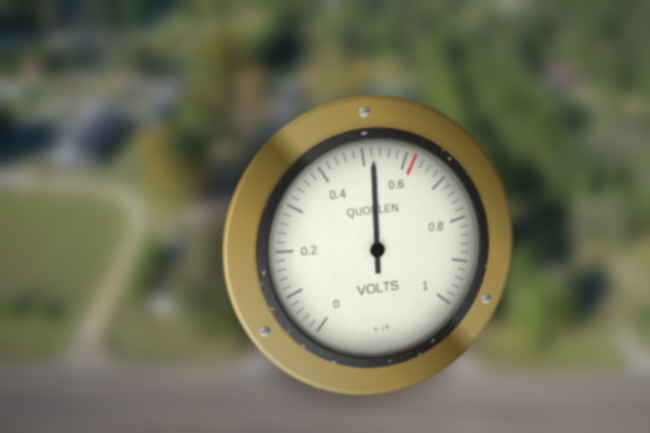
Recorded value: 0.52; V
